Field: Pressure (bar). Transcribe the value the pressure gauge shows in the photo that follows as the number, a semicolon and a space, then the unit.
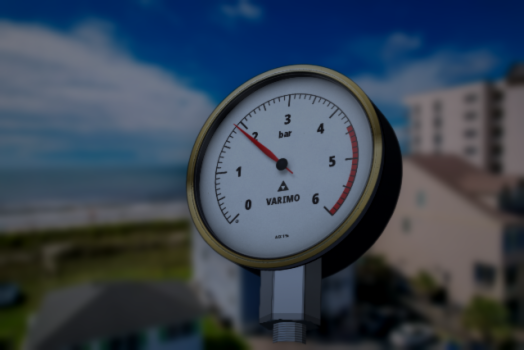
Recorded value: 1.9; bar
